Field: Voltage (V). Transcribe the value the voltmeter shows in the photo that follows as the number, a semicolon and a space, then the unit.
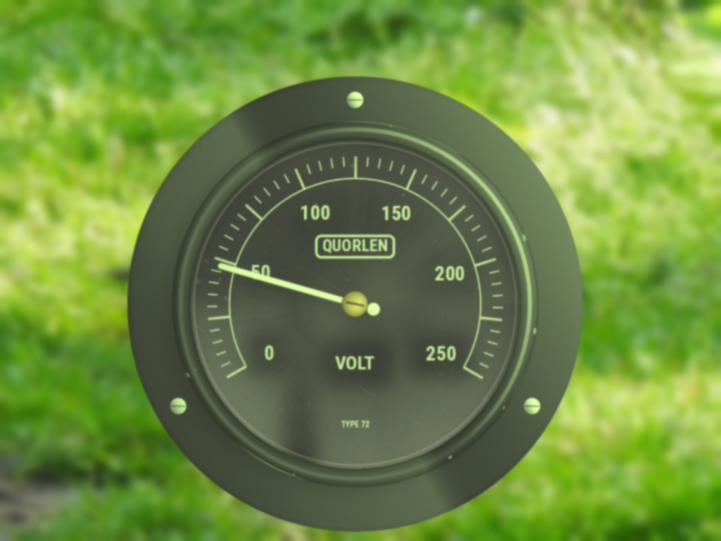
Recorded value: 47.5; V
